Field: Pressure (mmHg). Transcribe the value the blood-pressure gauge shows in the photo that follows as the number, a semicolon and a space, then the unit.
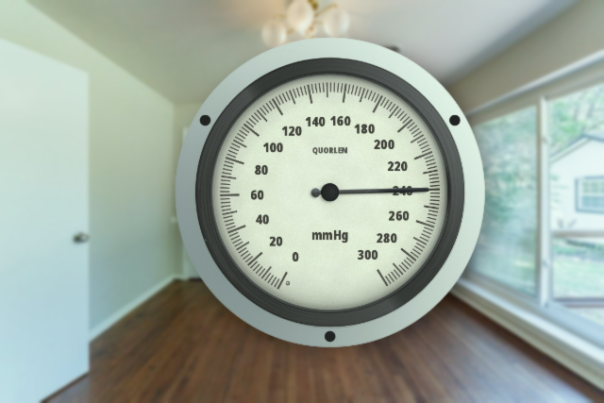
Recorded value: 240; mmHg
